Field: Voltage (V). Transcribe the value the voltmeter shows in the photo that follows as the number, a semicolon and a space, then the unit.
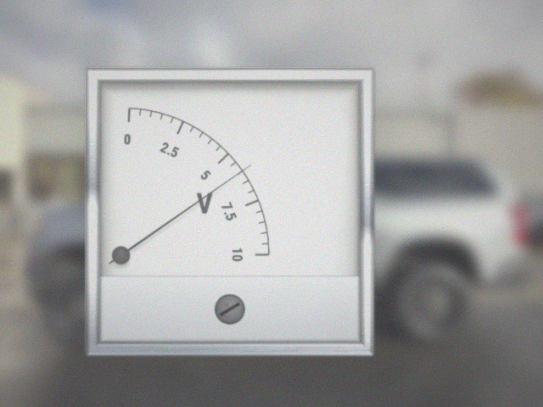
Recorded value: 6; V
